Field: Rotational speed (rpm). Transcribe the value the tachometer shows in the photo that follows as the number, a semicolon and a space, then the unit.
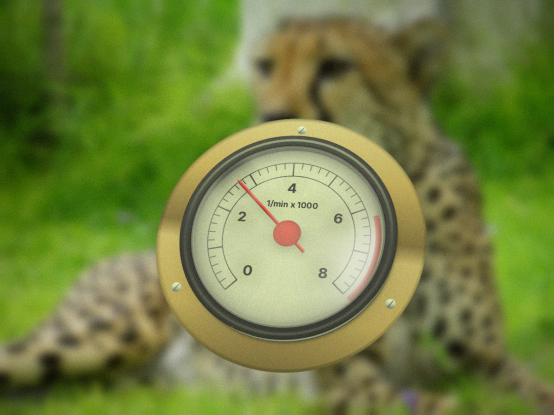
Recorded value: 2700; rpm
